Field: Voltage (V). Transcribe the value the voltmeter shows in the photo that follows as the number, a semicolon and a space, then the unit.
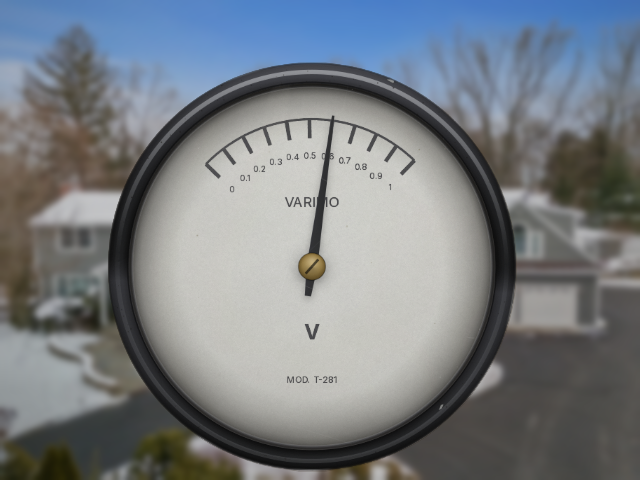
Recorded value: 0.6; V
